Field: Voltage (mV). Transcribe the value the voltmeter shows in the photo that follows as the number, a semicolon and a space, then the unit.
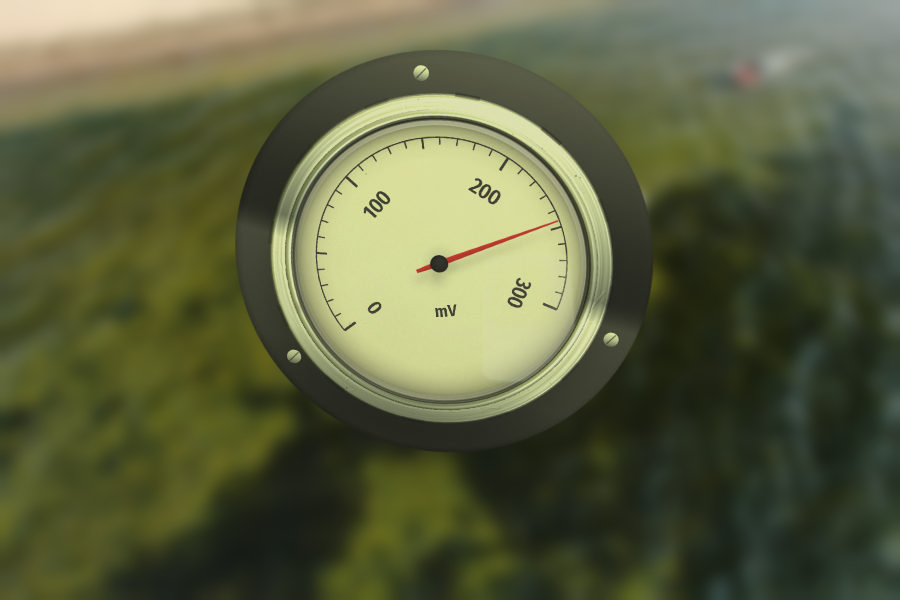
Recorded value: 245; mV
